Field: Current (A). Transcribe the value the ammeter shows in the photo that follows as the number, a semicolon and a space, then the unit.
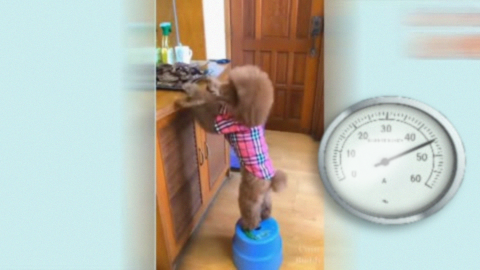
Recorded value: 45; A
